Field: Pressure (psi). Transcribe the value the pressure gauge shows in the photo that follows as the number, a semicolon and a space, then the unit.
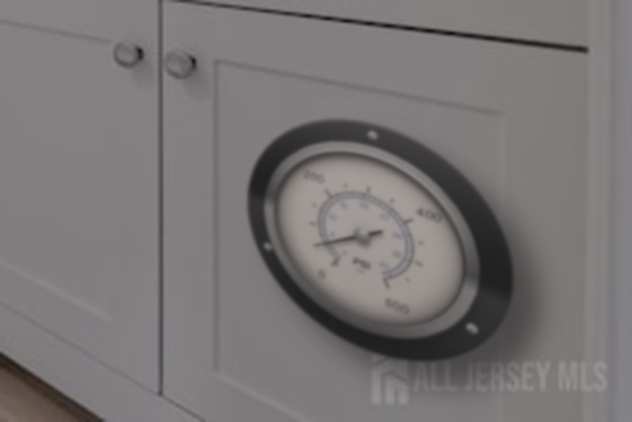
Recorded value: 50; psi
